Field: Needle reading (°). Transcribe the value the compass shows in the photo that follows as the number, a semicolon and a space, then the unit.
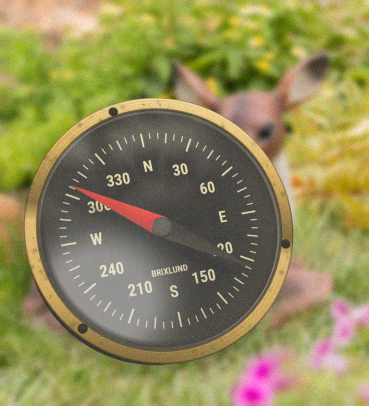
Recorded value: 305; °
